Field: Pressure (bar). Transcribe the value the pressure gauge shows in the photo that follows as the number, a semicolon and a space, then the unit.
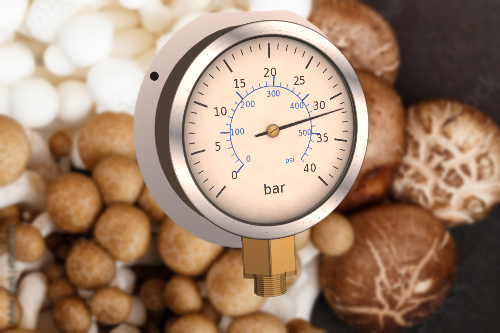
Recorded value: 31.5; bar
